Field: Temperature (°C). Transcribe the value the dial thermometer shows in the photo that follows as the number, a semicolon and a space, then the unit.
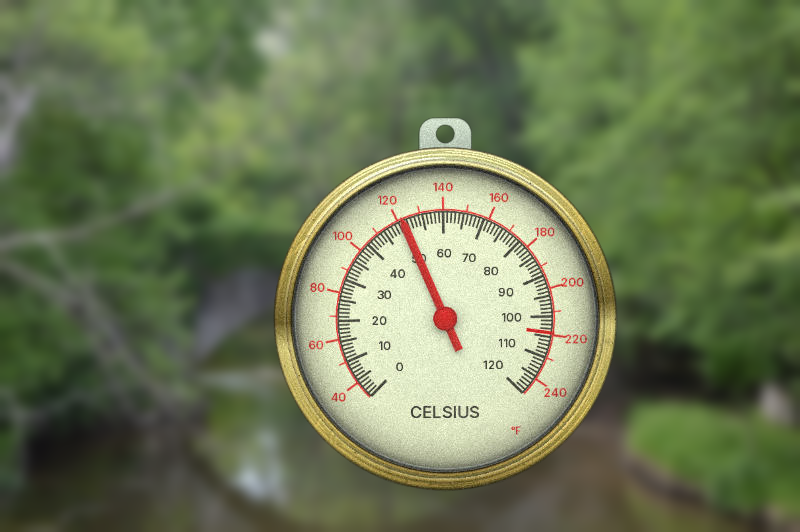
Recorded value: 50; °C
